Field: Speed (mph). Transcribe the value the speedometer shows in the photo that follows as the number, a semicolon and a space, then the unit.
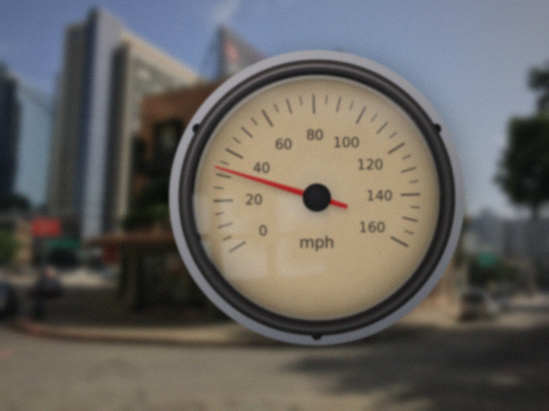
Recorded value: 32.5; mph
